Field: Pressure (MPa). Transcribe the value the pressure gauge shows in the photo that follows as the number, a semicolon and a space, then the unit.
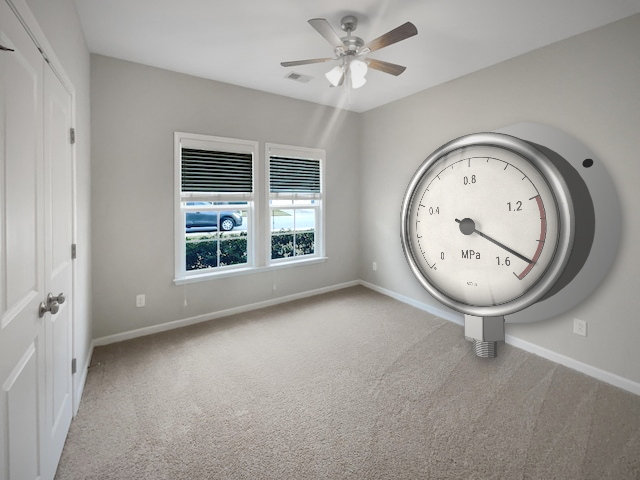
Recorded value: 1.5; MPa
